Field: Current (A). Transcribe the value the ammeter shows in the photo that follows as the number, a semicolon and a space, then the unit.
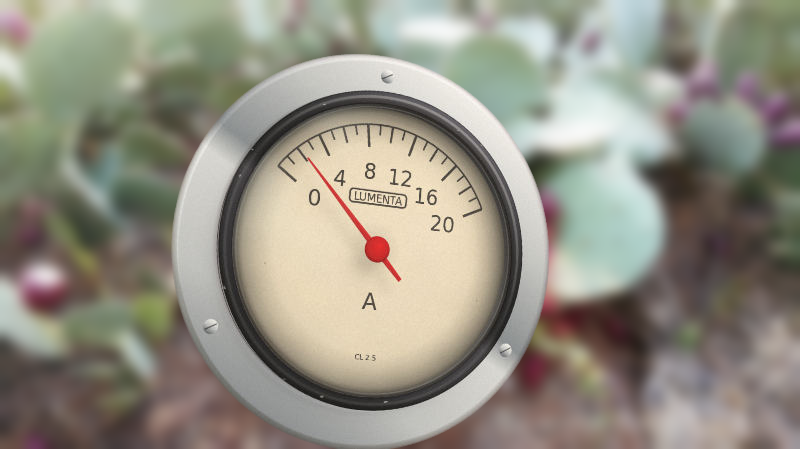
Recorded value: 2; A
